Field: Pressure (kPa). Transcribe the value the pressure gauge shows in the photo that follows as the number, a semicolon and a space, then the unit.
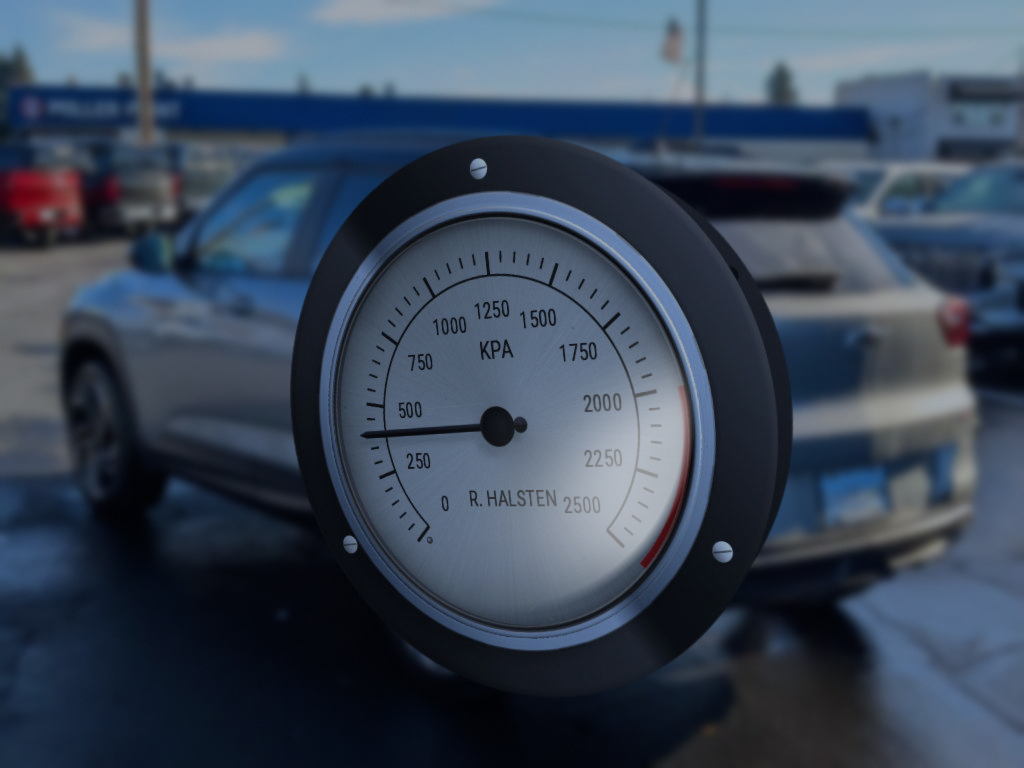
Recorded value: 400; kPa
